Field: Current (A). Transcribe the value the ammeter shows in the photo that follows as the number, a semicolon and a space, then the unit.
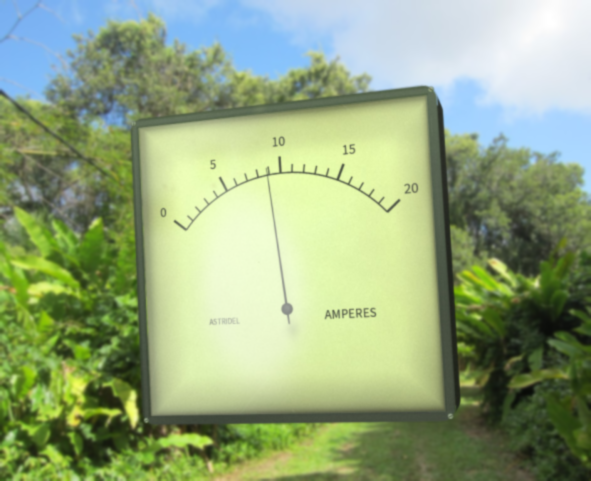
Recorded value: 9; A
